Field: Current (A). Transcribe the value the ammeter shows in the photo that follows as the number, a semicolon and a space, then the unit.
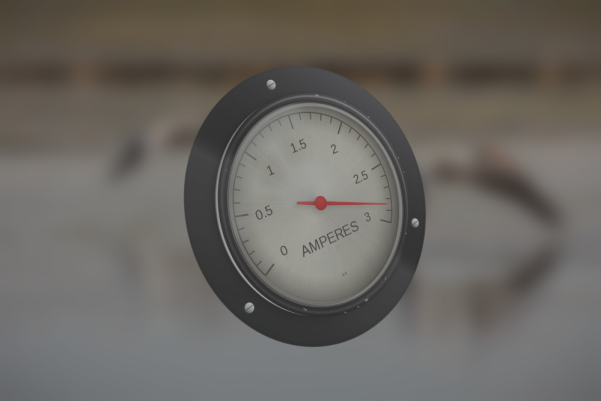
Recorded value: 2.85; A
